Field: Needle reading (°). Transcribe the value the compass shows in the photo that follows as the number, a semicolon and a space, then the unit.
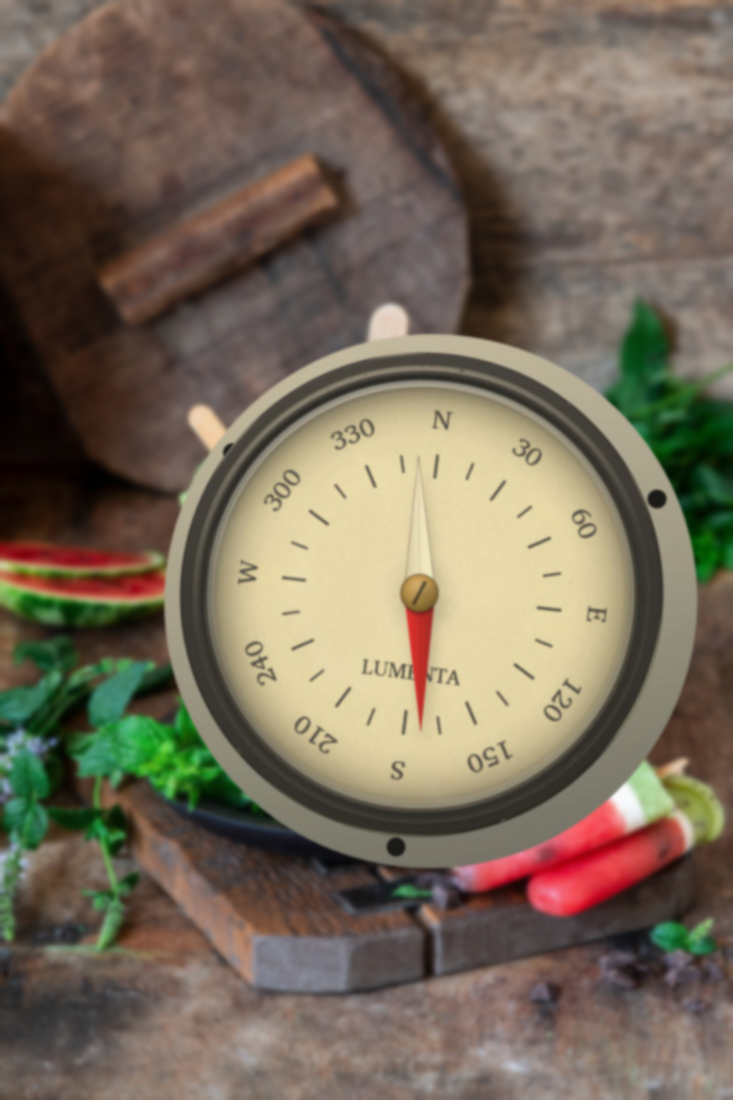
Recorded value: 172.5; °
